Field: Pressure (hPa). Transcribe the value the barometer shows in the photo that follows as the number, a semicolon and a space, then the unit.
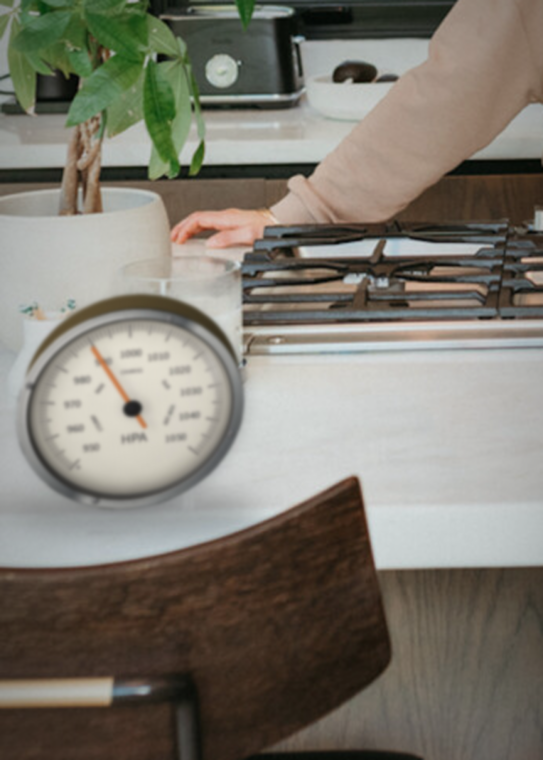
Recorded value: 990; hPa
